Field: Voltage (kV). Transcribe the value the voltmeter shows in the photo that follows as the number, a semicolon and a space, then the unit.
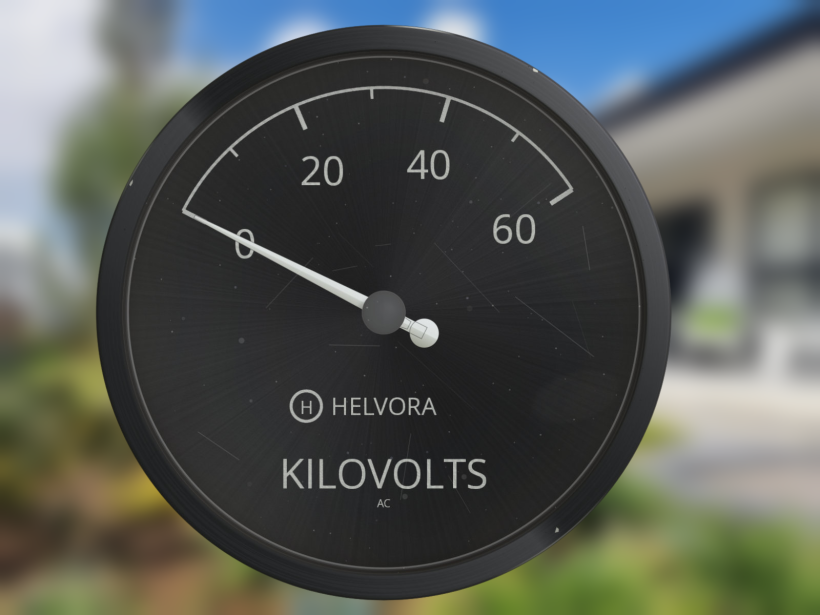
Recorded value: 0; kV
